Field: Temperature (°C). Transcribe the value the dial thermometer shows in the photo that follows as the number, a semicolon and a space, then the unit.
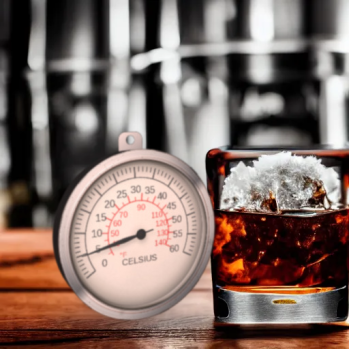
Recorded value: 5; °C
